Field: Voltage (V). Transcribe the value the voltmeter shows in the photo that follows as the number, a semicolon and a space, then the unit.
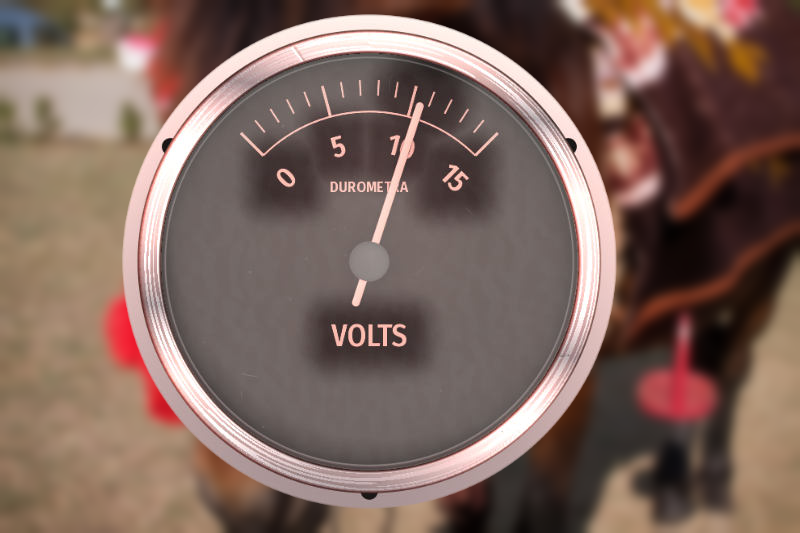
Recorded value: 10.5; V
